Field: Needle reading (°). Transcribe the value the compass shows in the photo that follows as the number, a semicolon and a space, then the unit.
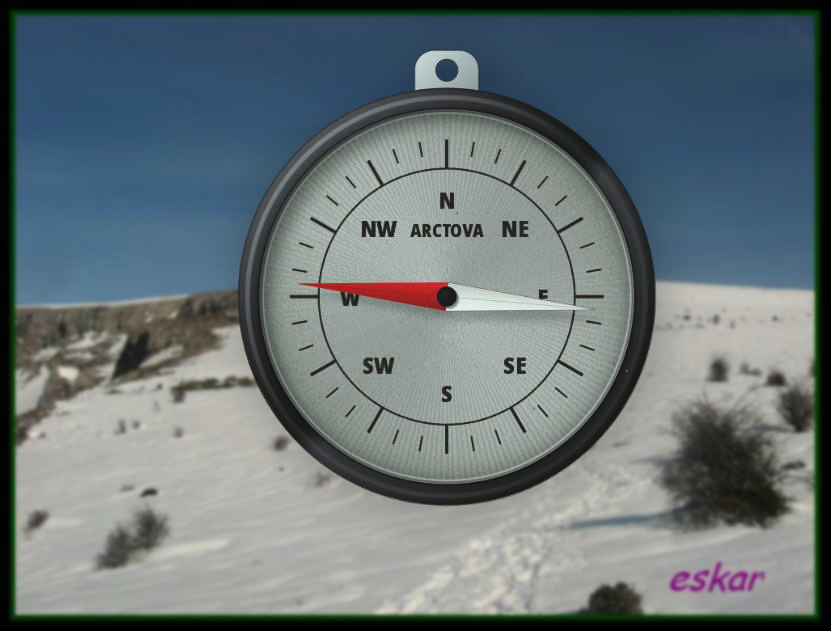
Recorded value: 275; °
